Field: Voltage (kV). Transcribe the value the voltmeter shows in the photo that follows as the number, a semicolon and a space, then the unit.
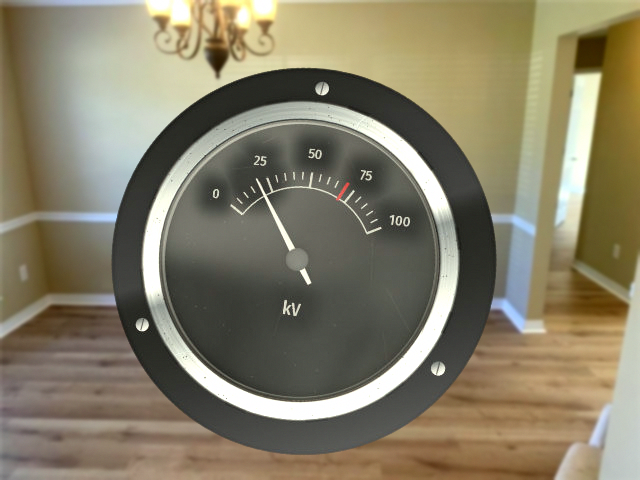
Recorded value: 20; kV
